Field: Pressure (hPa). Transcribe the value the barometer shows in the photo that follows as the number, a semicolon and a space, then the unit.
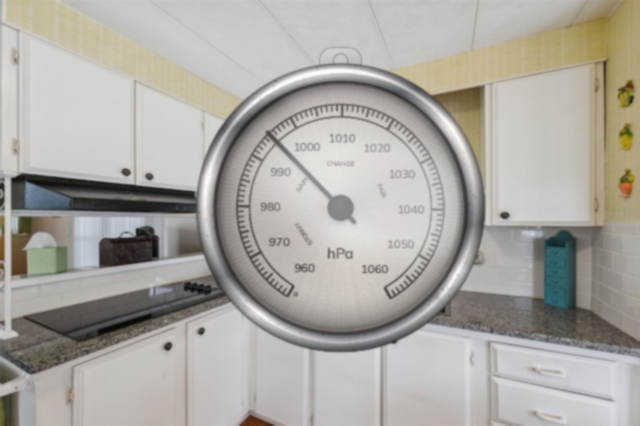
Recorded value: 995; hPa
